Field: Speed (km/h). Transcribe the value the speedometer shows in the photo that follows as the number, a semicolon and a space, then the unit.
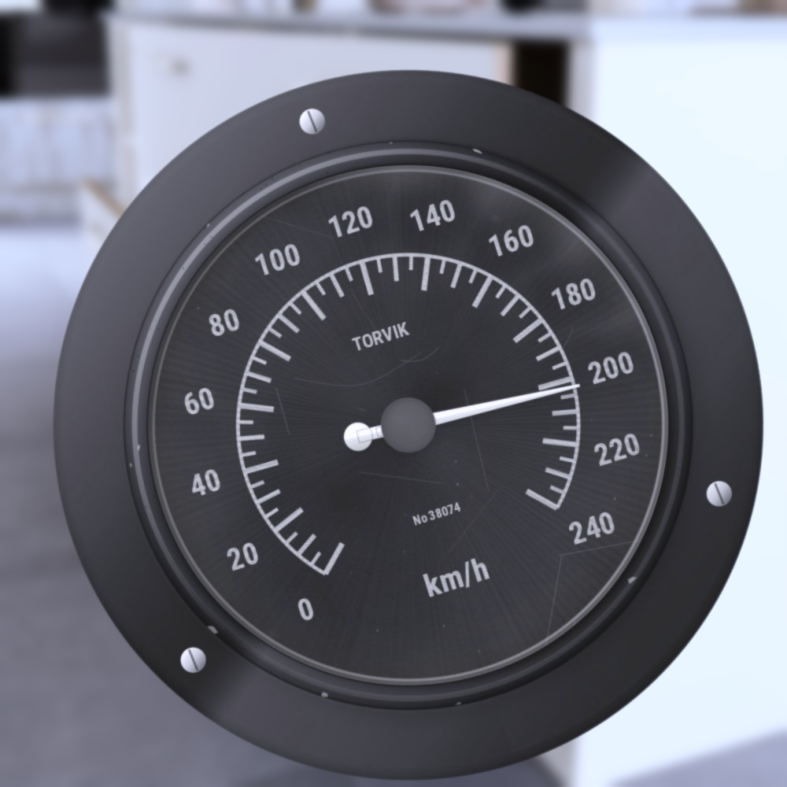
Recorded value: 202.5; km/h
